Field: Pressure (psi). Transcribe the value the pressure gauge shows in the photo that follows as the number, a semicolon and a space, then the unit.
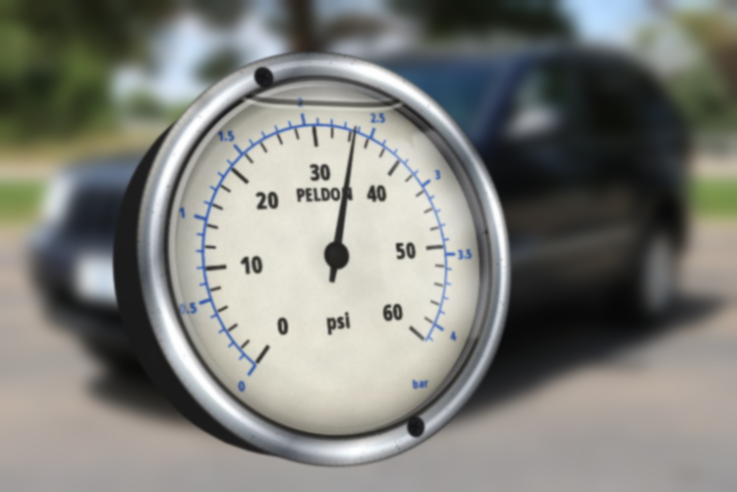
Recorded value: 34; psi
